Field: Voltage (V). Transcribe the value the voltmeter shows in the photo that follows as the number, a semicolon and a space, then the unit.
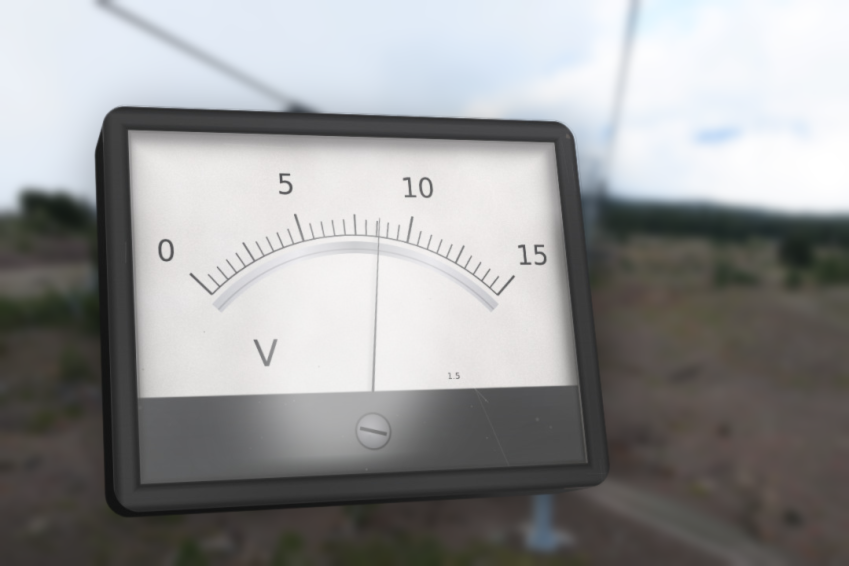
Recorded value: 8.5; V
